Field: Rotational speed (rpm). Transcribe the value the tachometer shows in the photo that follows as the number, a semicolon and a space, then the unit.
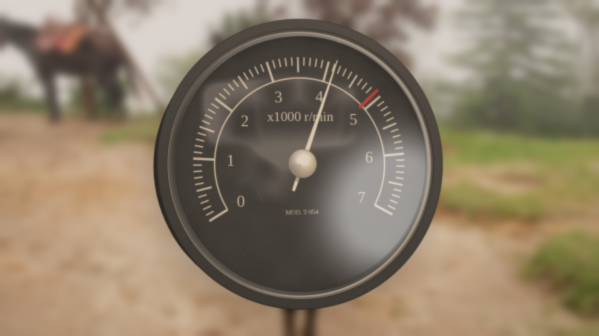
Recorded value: 4100; rpm
